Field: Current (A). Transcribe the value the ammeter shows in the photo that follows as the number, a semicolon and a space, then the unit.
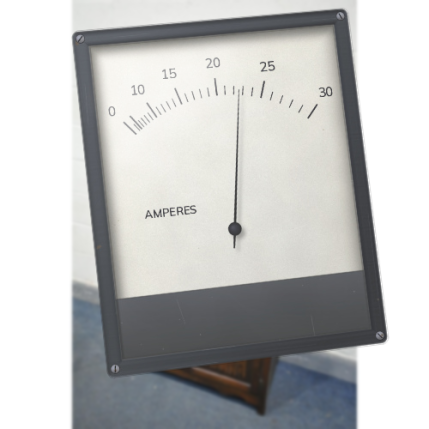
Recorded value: 22.5; A
